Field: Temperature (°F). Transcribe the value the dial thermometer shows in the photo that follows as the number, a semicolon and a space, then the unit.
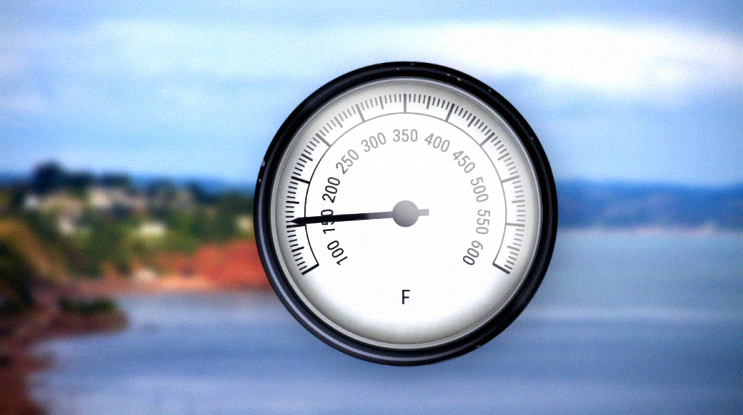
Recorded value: 155; °F
